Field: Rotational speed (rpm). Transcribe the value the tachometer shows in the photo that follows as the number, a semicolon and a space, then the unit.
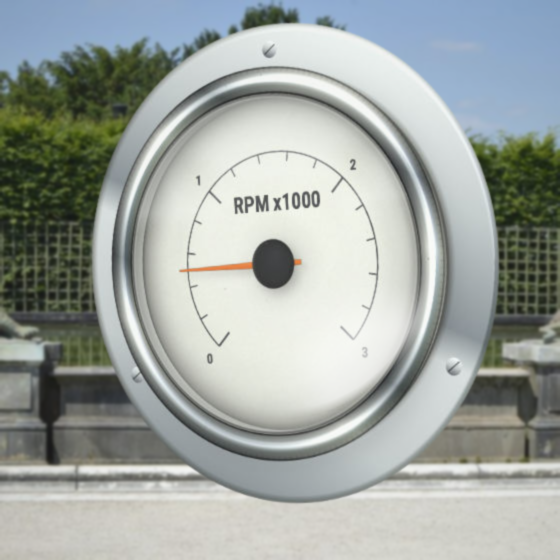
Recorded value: 500; rpm
